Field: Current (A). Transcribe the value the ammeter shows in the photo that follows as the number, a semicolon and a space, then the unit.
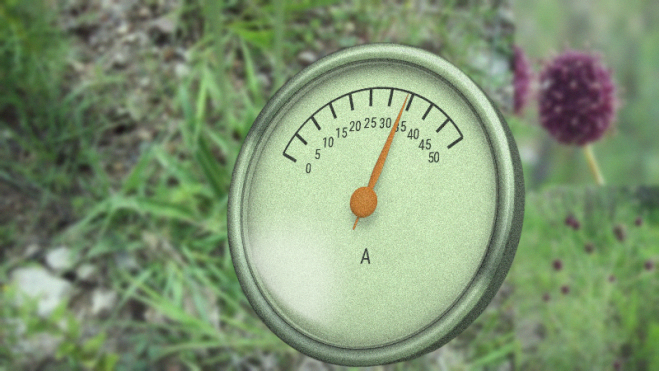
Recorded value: 35; A
